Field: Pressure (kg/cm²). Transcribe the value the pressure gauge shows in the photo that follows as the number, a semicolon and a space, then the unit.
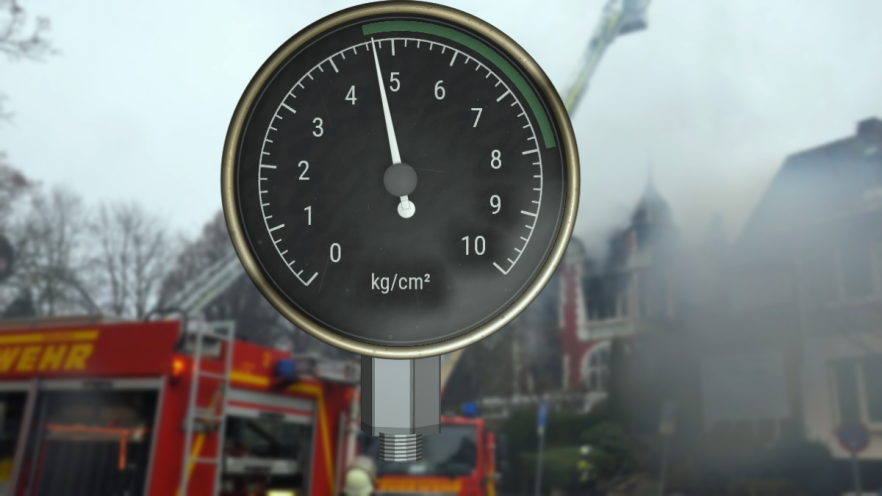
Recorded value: 4.7; kg/cm²
